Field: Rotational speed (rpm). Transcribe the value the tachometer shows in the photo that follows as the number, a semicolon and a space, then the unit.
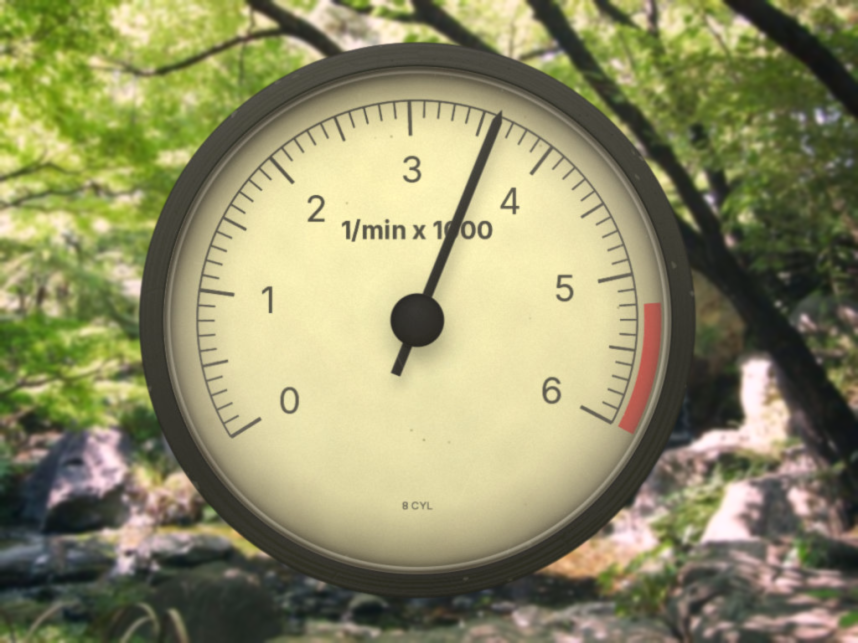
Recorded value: 3600; rpm
